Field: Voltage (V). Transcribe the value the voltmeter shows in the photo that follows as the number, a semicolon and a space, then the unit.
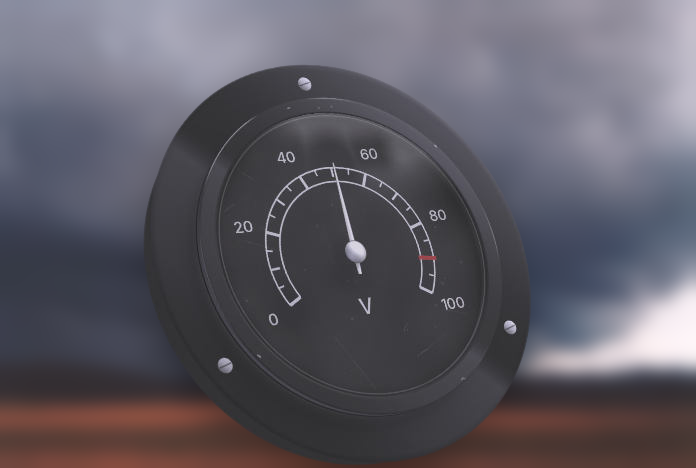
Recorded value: 50; V
